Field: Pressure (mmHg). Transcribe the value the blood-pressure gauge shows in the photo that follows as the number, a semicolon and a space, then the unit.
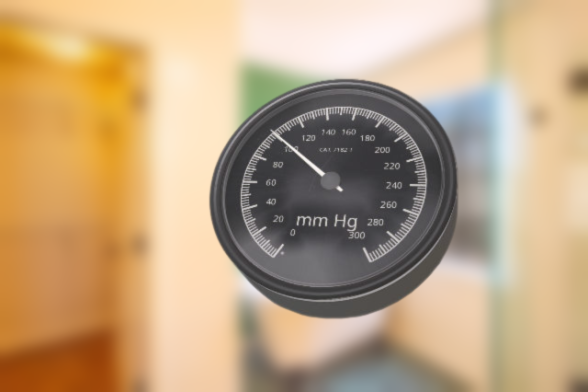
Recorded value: 100; mmHg
